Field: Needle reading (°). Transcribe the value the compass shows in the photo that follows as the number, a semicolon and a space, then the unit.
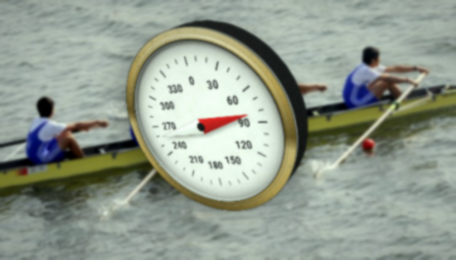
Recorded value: 80; °
